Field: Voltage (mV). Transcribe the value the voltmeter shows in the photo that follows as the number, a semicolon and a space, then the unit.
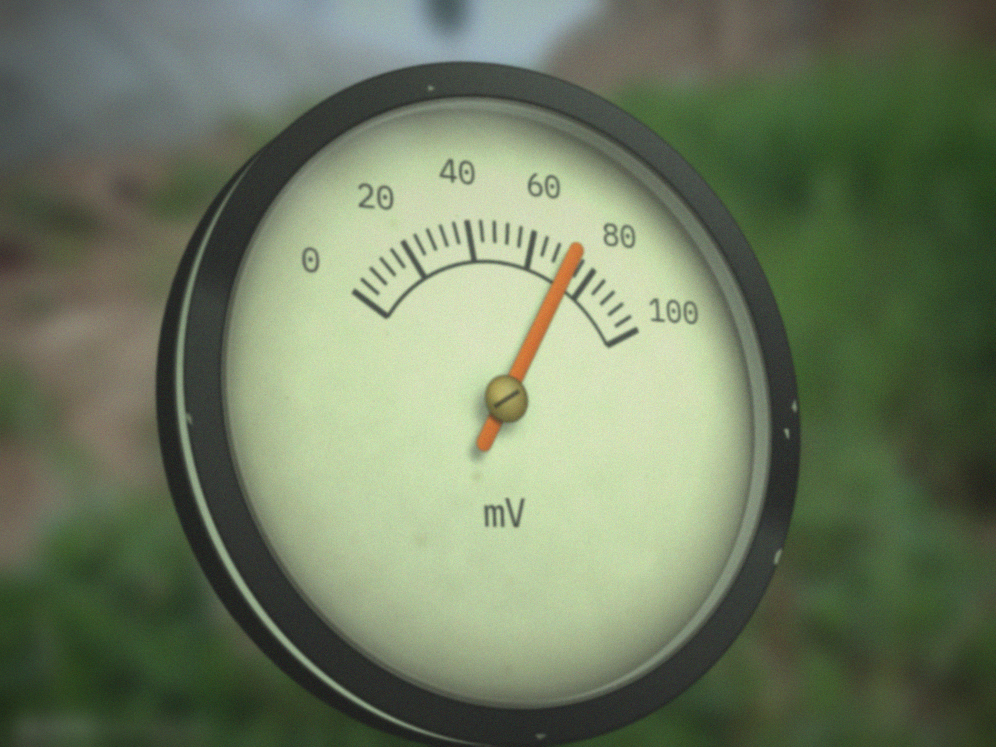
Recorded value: 72; mV
